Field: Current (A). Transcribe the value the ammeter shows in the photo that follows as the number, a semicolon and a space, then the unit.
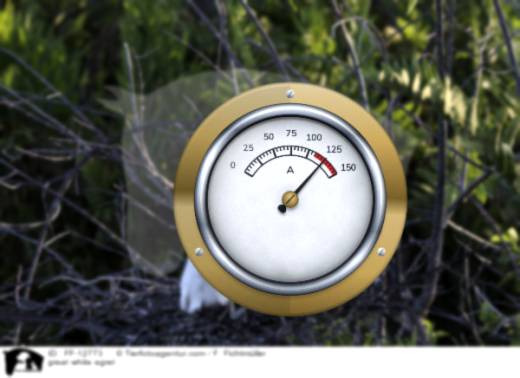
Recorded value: 125; A
